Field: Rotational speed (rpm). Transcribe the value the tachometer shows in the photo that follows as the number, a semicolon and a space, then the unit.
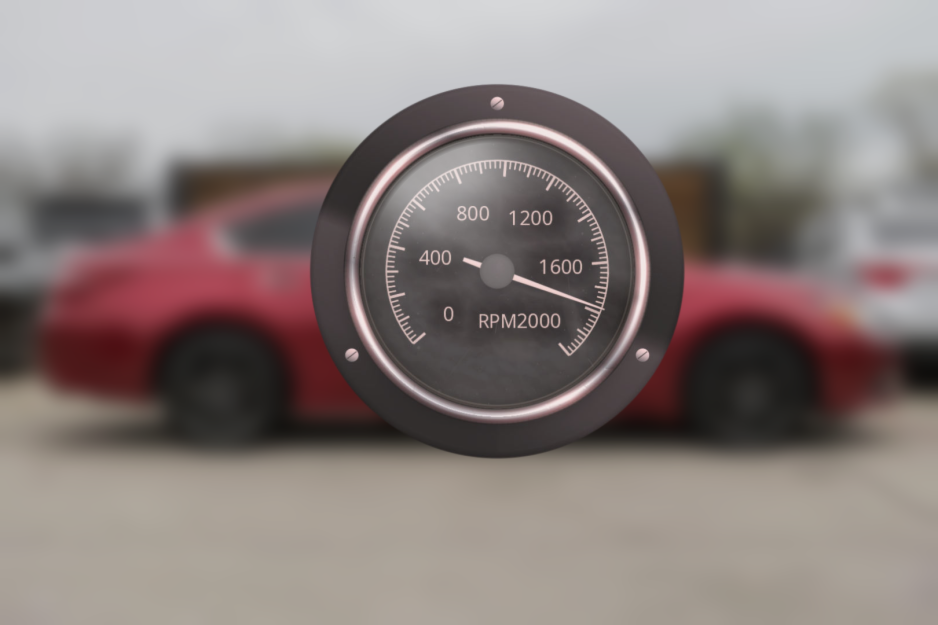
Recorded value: 1780; rpm
